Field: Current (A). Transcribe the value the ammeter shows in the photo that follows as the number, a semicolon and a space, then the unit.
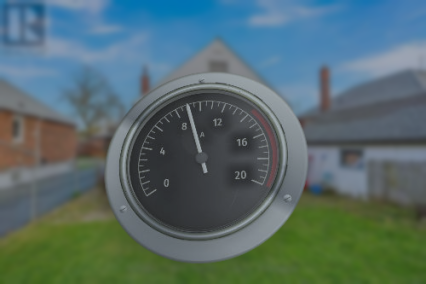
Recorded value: 9; A
